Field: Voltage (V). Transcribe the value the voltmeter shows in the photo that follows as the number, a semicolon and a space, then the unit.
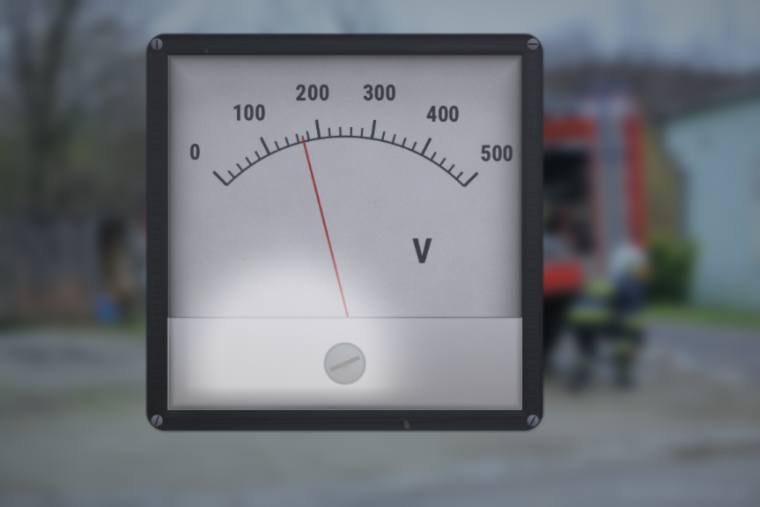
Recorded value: 170; V
